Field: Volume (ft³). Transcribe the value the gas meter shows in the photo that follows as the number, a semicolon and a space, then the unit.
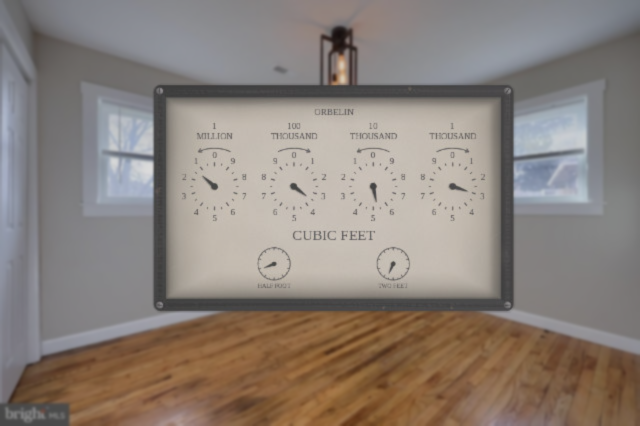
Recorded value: 135300; ft³
